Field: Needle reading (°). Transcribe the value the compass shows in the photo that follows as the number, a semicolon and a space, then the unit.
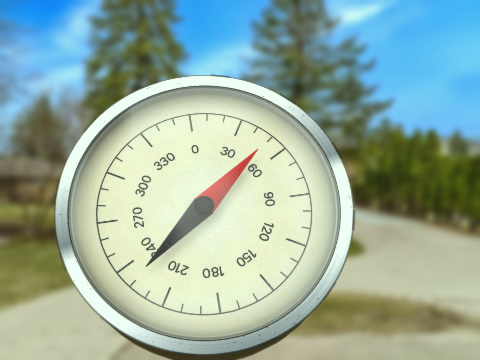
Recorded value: 50; °
